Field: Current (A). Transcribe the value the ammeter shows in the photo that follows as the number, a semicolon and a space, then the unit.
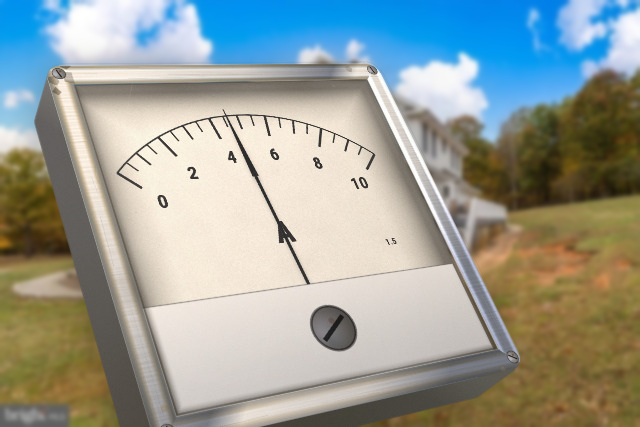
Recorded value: 4.5; A
